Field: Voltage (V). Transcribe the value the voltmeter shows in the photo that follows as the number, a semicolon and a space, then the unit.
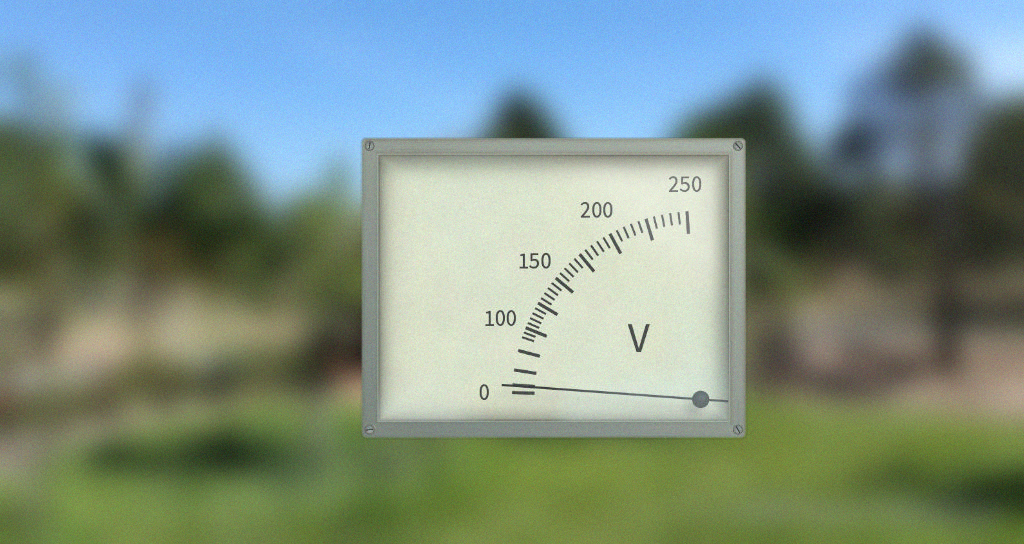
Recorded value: 25; V
